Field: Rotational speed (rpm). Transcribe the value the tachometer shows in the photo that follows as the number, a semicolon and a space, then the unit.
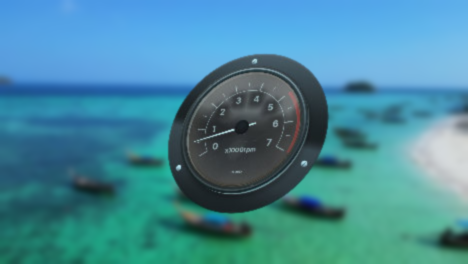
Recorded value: 500; rpm
